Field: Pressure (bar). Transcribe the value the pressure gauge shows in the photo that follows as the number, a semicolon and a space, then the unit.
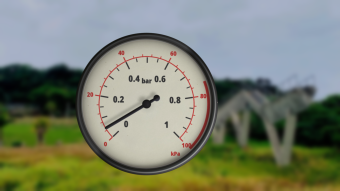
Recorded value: 0.05; bar
